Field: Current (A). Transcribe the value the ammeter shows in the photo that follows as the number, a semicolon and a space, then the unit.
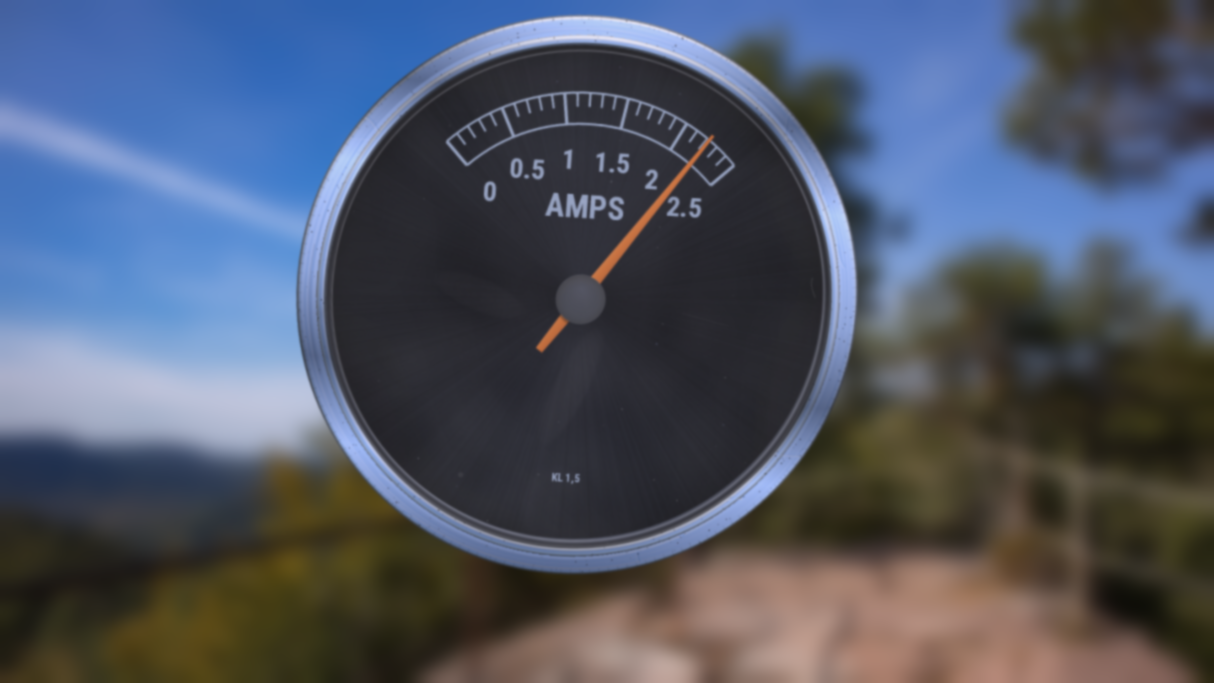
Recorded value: 2.2; A
